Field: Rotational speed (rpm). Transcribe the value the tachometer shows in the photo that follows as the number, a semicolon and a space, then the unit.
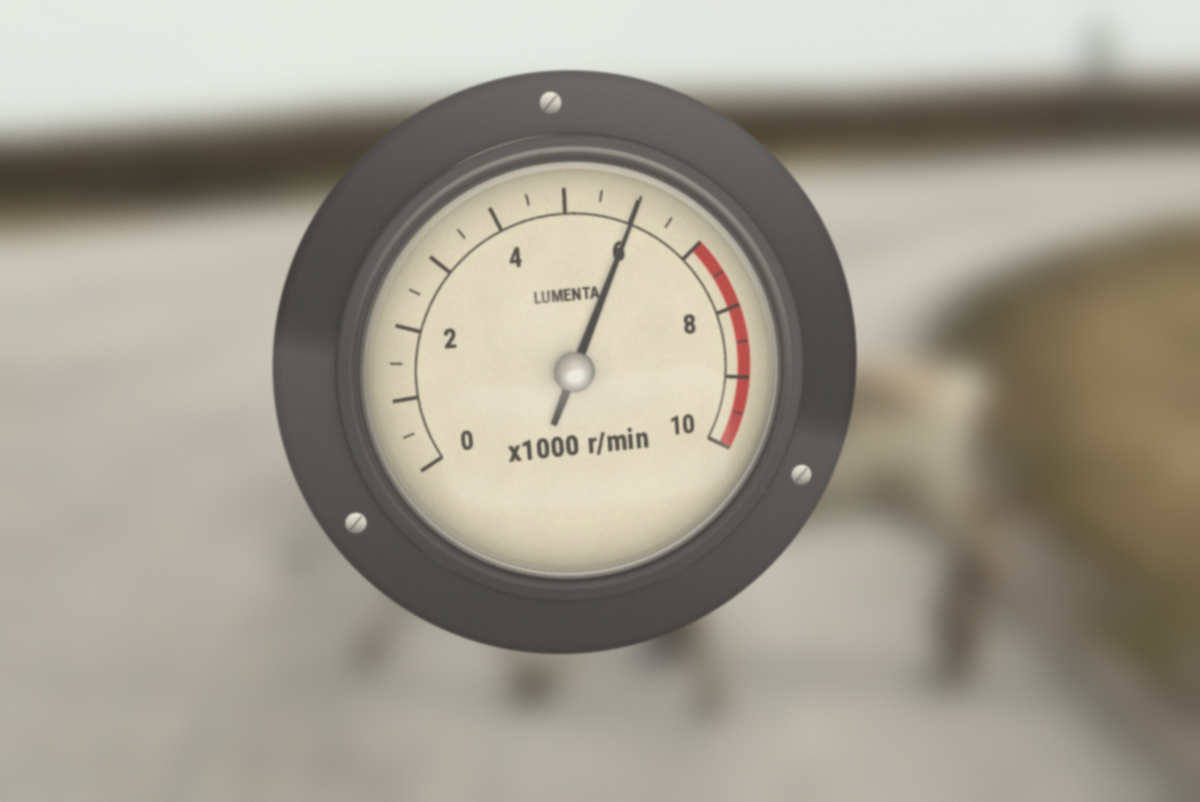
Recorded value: 6000; rpm
